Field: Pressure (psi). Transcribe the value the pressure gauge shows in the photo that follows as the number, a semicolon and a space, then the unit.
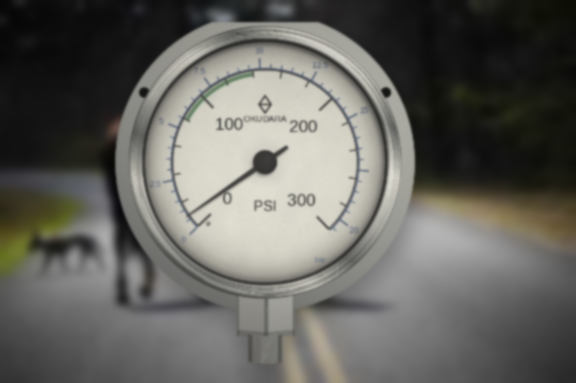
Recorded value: 10; psi
